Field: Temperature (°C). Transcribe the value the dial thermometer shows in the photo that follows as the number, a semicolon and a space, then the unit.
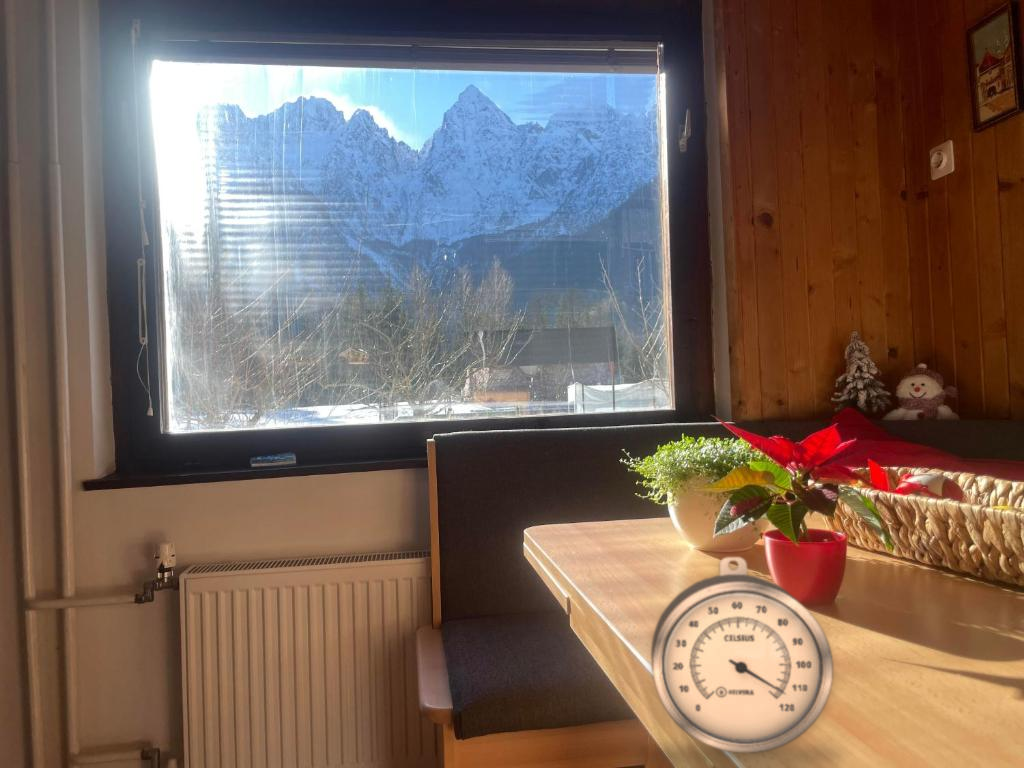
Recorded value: 115; °C
